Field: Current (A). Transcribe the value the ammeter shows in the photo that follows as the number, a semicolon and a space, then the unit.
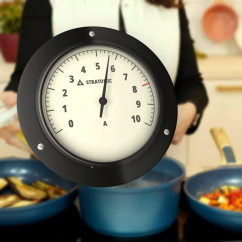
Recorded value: 5.6; A
